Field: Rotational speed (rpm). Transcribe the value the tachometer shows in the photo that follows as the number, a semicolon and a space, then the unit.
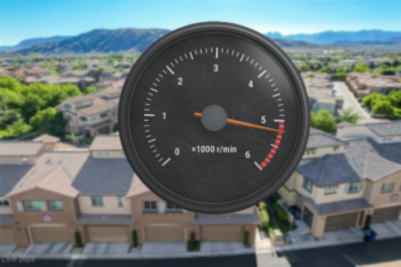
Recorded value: 5200; rpm
